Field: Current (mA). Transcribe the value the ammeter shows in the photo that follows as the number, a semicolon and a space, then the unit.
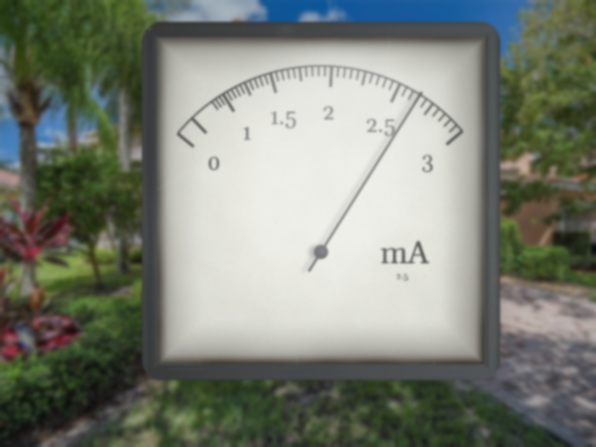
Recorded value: 2.65; mA
